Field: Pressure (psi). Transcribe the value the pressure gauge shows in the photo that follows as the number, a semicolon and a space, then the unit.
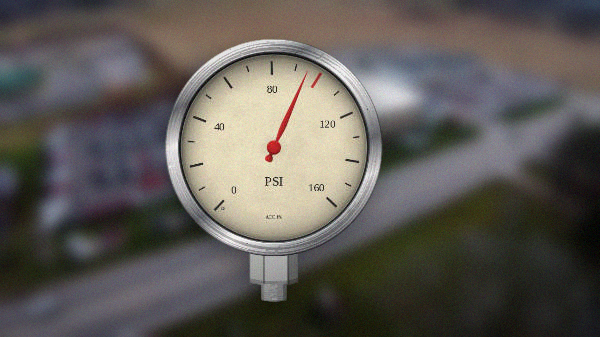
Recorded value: 95; psi
